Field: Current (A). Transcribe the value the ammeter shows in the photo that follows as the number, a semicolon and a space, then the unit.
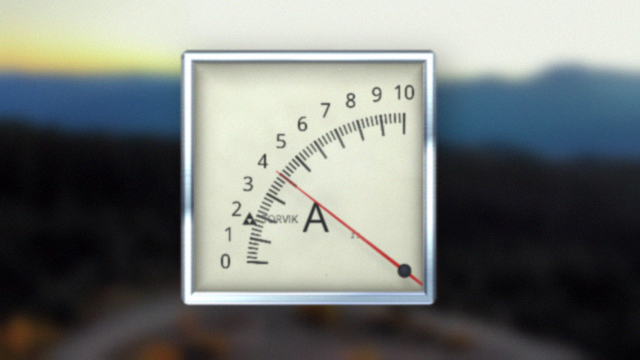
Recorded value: 4; A
